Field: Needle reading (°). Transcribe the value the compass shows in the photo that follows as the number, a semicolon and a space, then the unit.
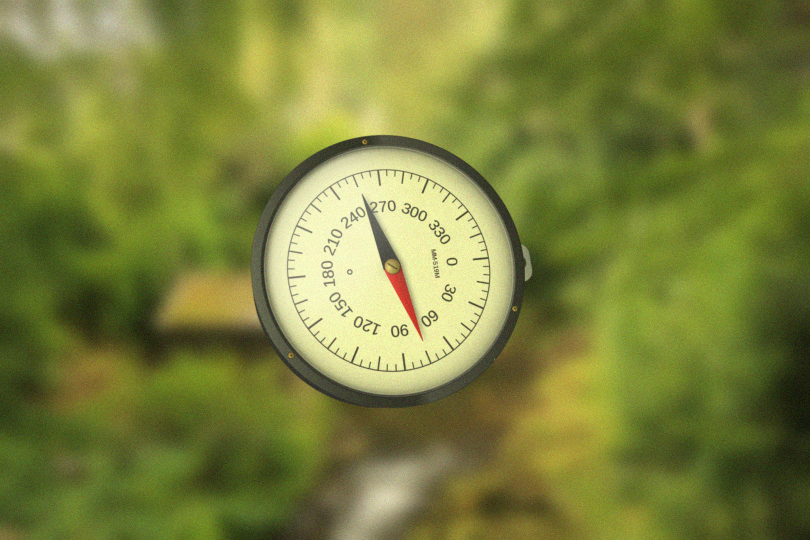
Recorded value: 75; °
